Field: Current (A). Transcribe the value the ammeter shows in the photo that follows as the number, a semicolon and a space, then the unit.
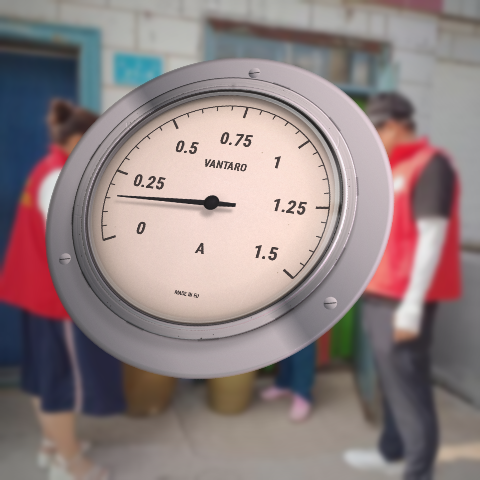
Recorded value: 0.15; A
